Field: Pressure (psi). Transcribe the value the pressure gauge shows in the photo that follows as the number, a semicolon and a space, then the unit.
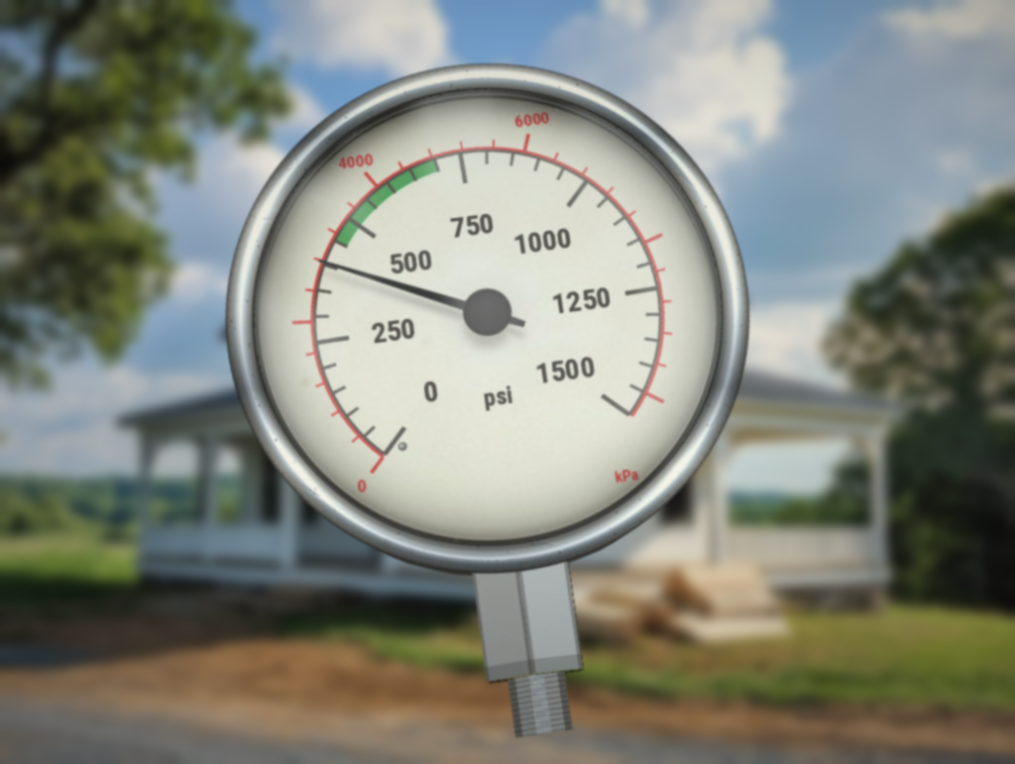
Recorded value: 400; psi
